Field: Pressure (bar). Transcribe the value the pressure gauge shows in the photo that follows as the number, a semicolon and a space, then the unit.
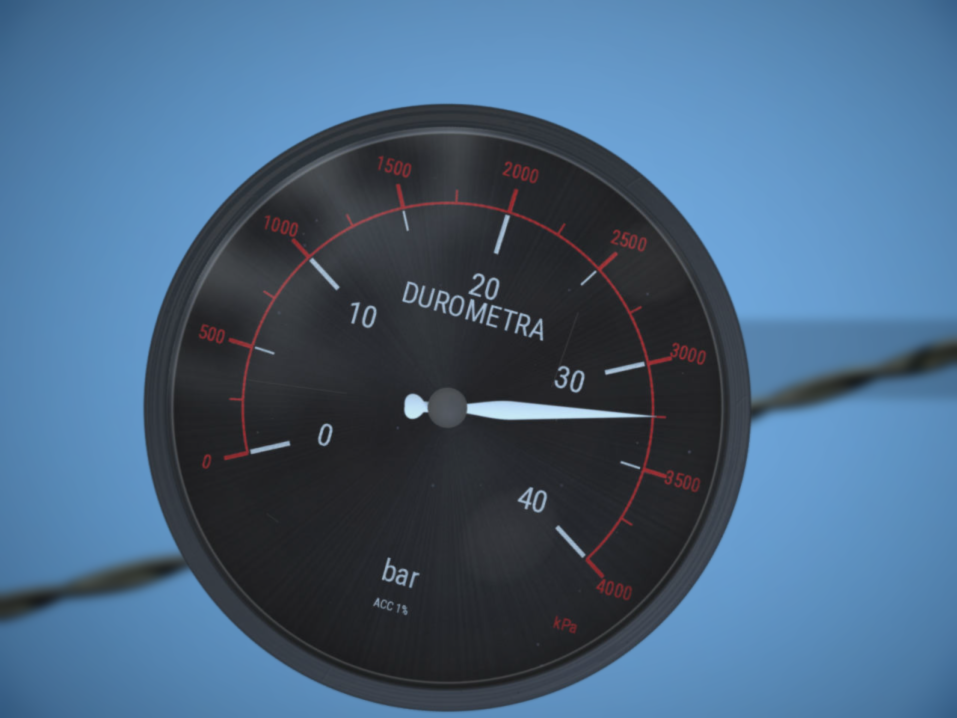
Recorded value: 32.5; bar
